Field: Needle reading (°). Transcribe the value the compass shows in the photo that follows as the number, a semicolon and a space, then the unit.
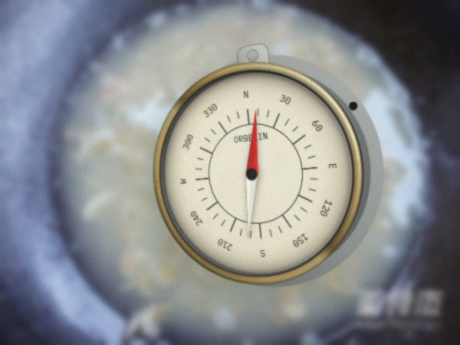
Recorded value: 10; °
